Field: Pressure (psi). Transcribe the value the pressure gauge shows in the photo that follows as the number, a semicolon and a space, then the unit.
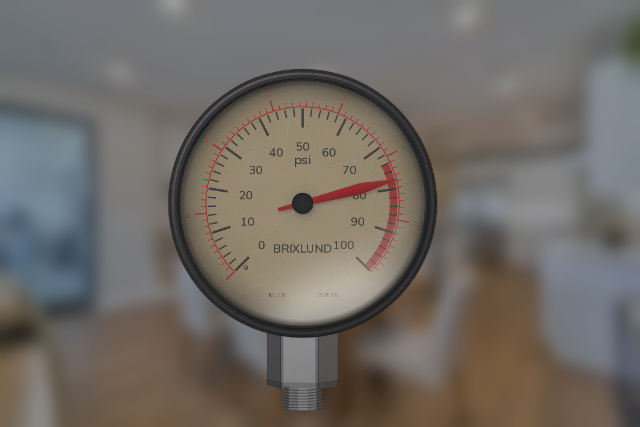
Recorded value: 78; psi
